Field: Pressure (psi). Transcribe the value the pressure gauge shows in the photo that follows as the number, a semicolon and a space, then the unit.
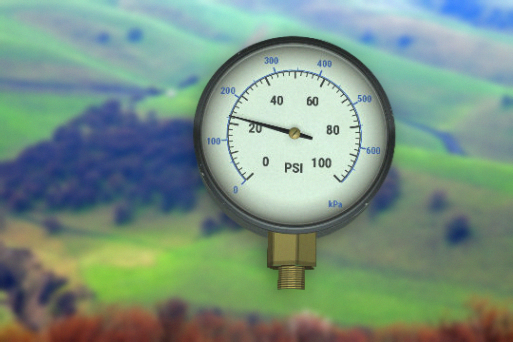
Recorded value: 22; psi
